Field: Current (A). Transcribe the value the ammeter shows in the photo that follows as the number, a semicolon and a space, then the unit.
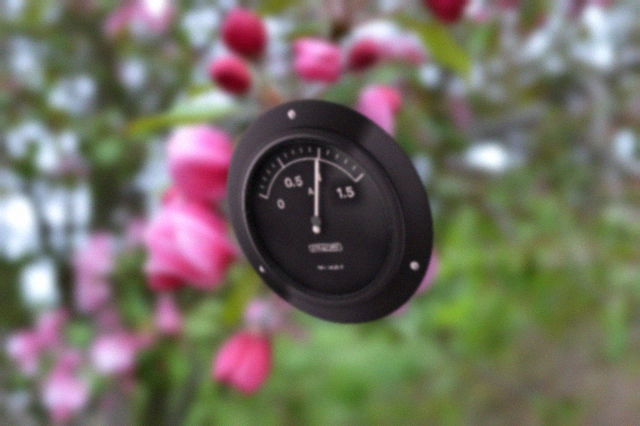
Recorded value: 1; A
